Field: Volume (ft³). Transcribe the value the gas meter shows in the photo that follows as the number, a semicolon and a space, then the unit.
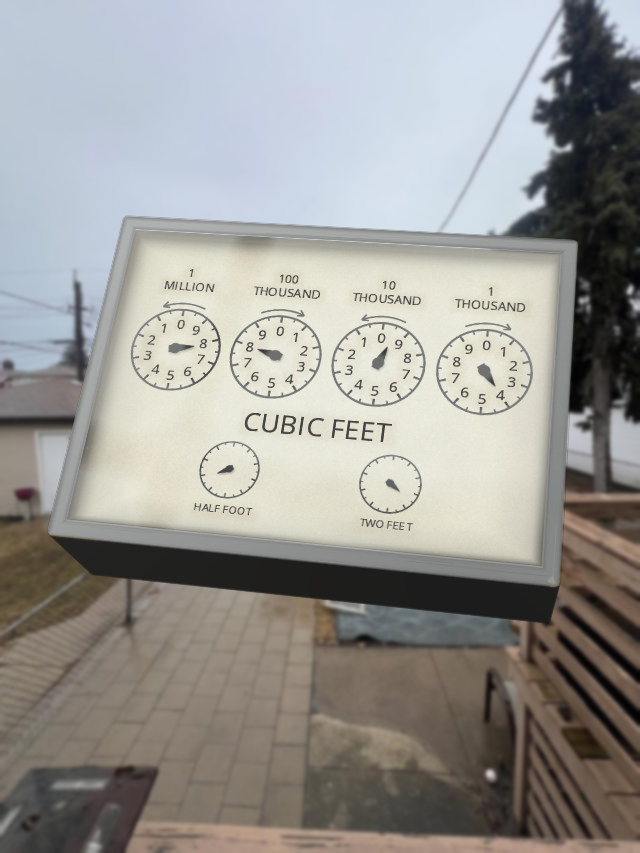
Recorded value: 779400; ft³
